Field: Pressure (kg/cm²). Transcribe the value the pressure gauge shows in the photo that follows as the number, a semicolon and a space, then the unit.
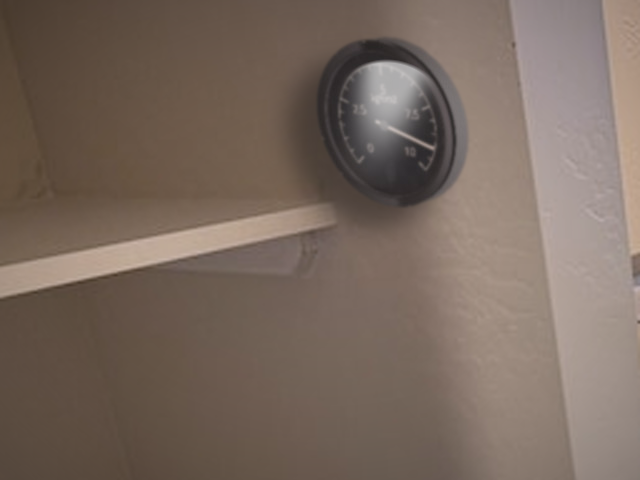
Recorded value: 9; kg/cm²
